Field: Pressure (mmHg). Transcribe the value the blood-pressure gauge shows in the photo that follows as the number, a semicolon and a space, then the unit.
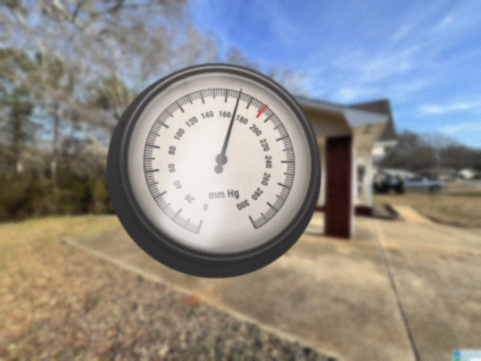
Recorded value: 170; mmHg
